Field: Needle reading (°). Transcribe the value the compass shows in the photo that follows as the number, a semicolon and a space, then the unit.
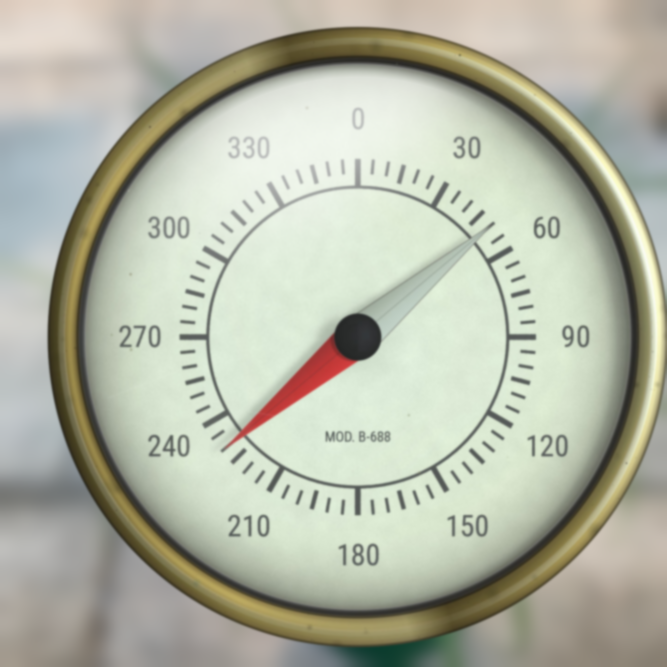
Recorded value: 230; °
